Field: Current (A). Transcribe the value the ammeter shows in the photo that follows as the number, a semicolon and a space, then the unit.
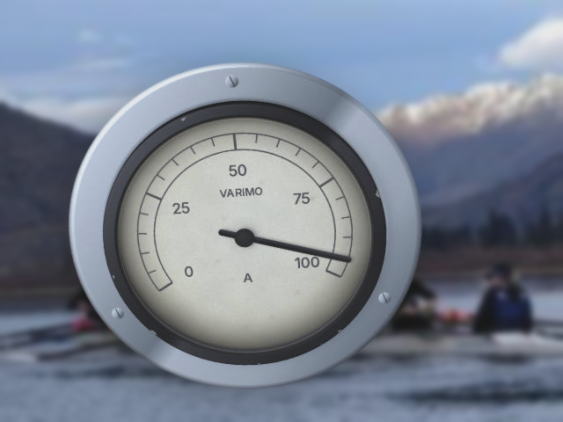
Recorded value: 95; A
